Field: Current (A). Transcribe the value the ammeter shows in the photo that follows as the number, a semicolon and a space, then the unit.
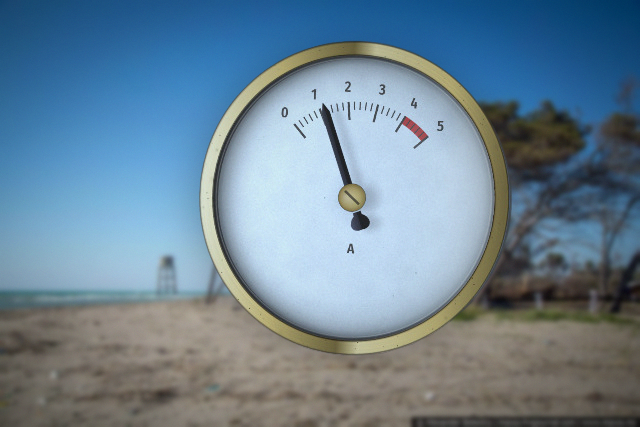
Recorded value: 1.2; A
